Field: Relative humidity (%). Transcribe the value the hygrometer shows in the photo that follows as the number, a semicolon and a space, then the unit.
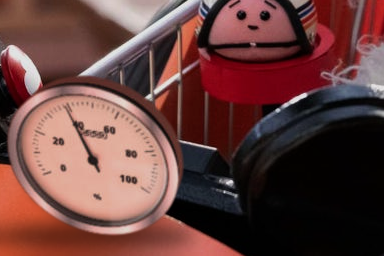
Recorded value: 40; %
